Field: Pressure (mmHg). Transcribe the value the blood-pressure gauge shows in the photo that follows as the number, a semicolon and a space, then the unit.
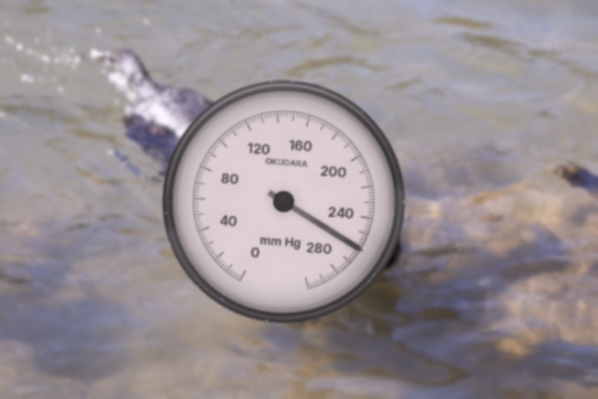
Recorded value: 260; mmHg
